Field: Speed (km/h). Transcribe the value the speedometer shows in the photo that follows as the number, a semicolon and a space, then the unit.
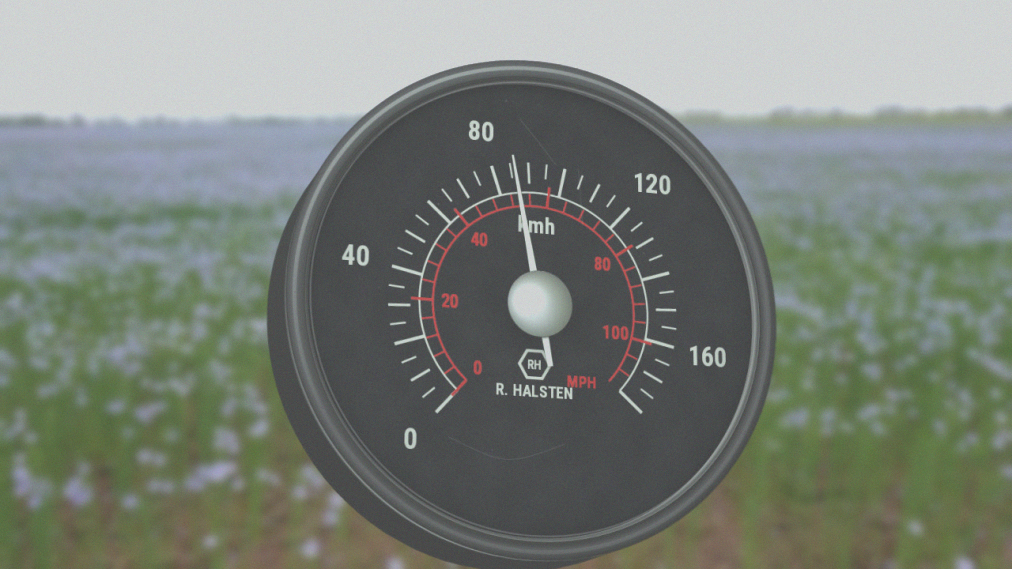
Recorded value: 85; km/h
